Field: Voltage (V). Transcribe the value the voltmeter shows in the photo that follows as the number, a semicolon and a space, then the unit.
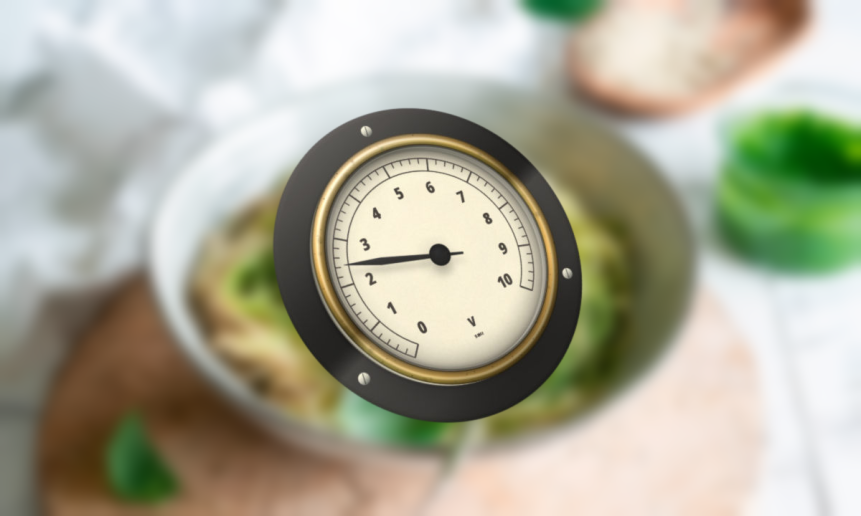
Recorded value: 2.4; V
